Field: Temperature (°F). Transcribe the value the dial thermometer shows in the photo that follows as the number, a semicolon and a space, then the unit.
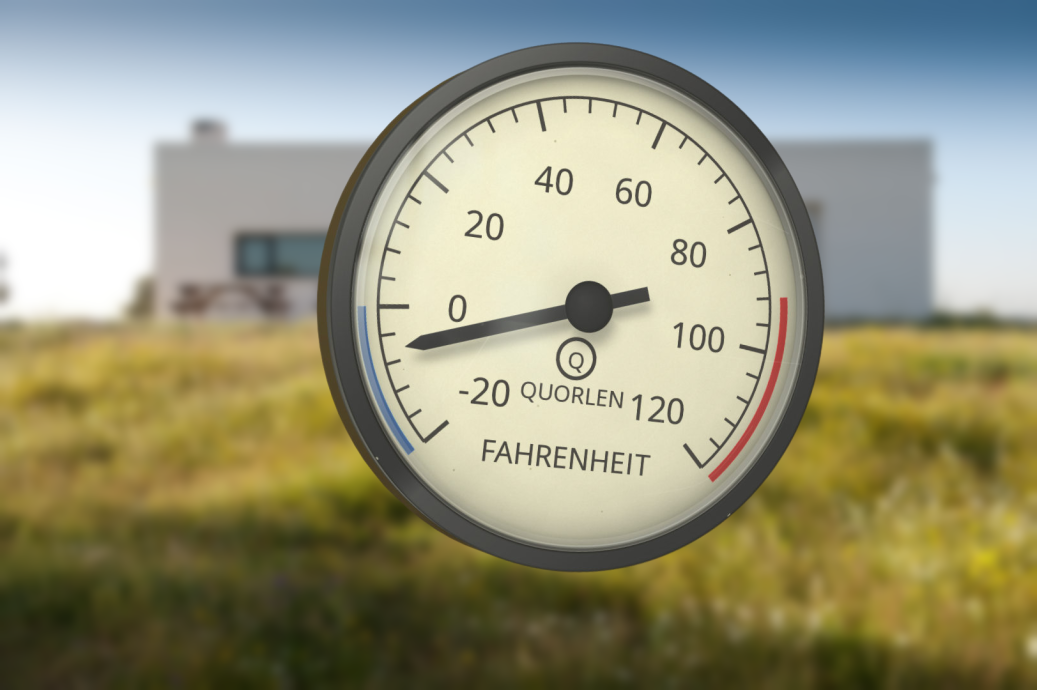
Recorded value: -6; °F
